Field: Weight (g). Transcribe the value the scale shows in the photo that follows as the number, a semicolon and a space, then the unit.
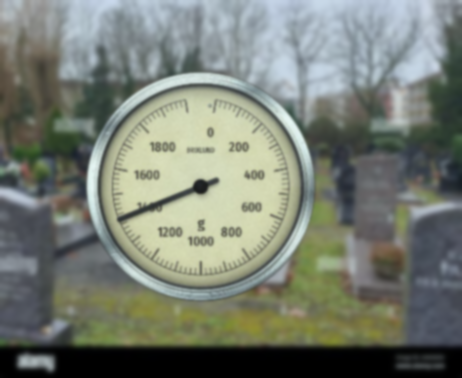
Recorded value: 1400; g
